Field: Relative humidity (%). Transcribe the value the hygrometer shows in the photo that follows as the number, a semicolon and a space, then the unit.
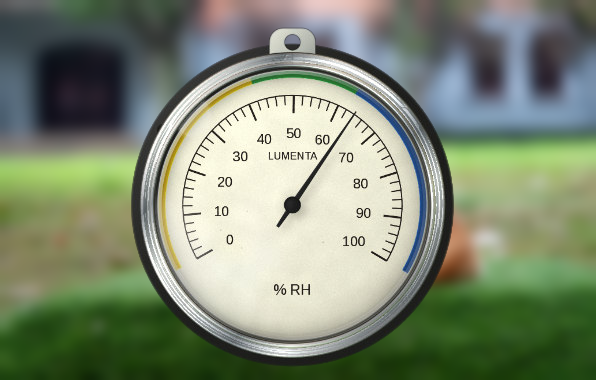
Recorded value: 64; %
